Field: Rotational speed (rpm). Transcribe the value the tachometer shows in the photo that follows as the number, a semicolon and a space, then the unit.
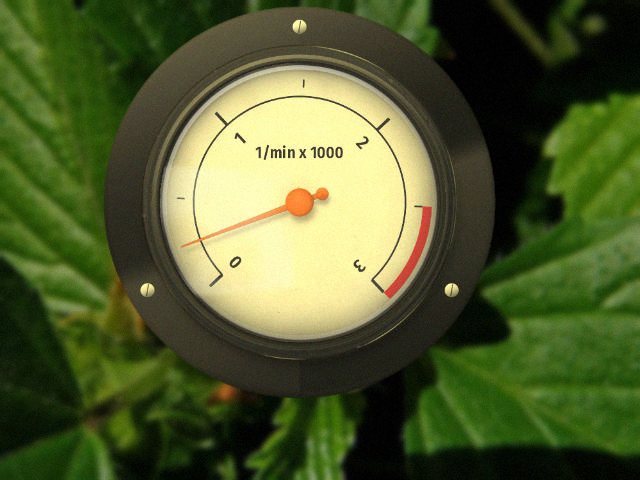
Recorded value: 250; rpm
